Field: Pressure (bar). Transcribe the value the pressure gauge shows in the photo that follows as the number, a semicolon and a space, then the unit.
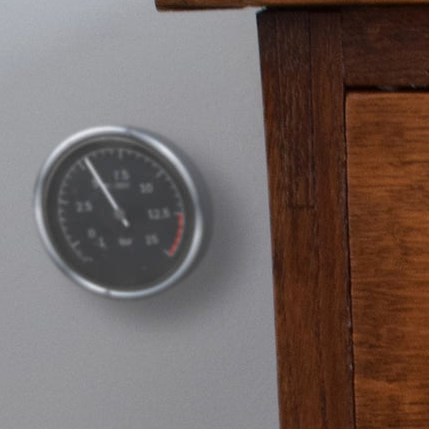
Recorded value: 5.5; bar
